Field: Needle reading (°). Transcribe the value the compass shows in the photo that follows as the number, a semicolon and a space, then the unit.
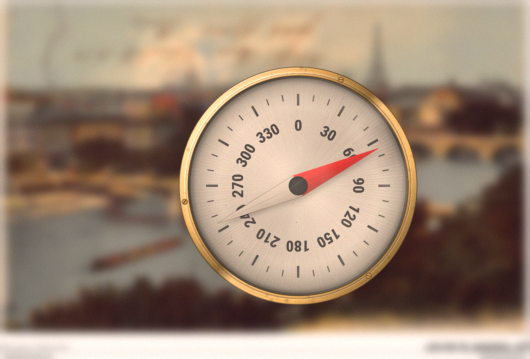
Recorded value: 65; °
